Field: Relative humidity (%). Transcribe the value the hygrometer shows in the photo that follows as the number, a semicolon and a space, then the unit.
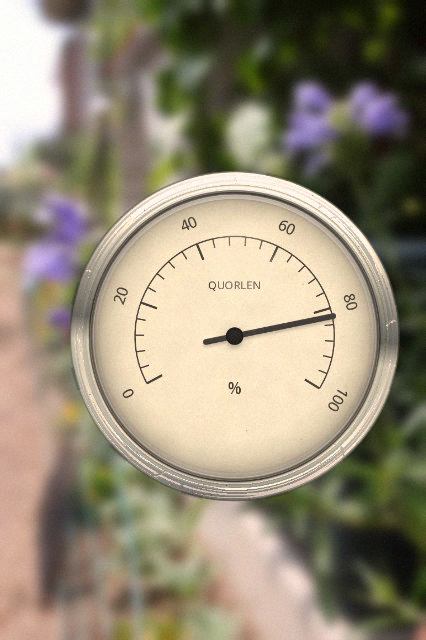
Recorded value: 82; %
